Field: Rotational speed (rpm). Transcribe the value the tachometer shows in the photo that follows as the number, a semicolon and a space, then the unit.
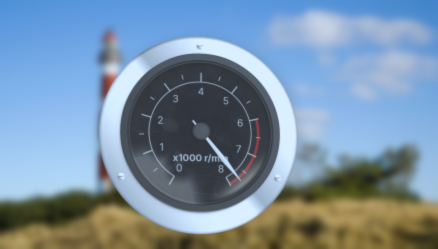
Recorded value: 7750; rpm
